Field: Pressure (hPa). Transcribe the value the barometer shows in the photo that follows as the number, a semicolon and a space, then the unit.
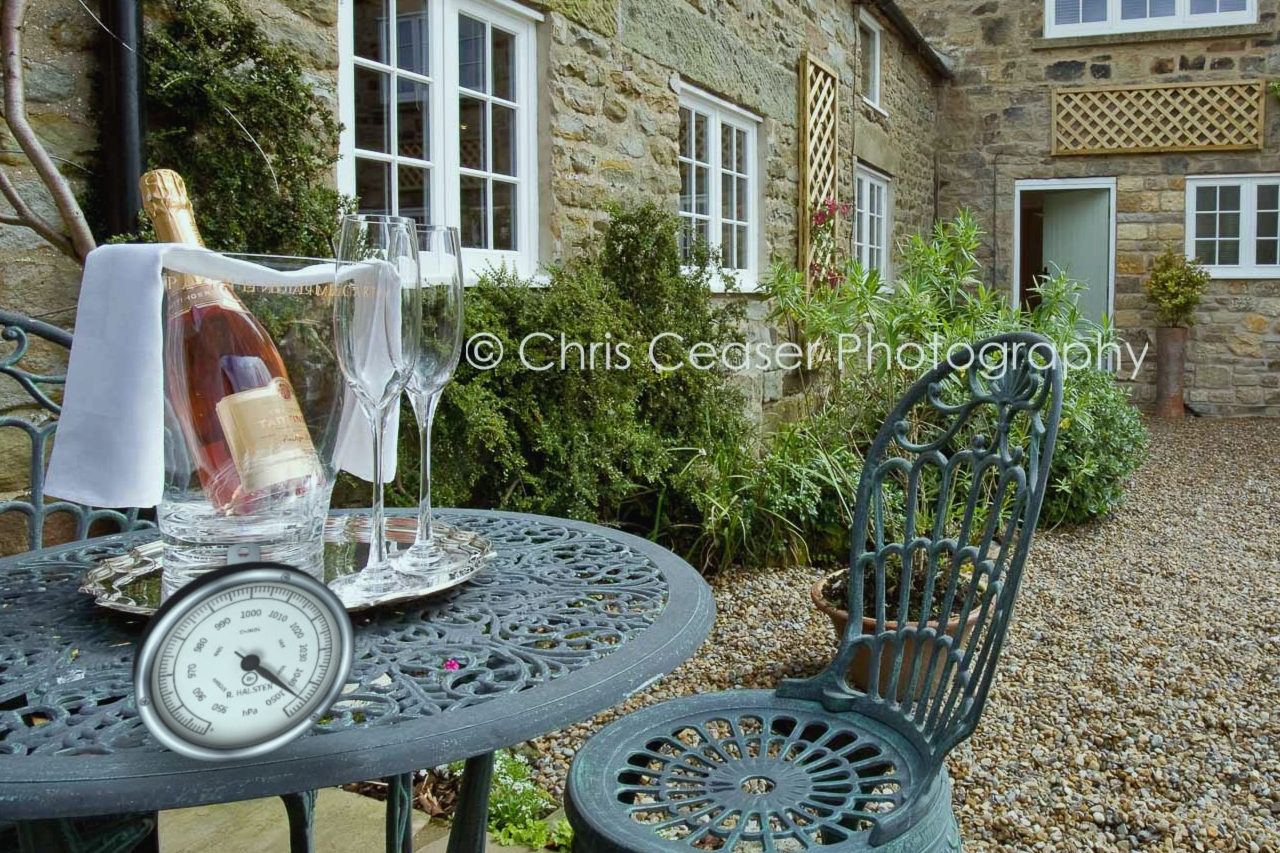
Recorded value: 1045; hPa
